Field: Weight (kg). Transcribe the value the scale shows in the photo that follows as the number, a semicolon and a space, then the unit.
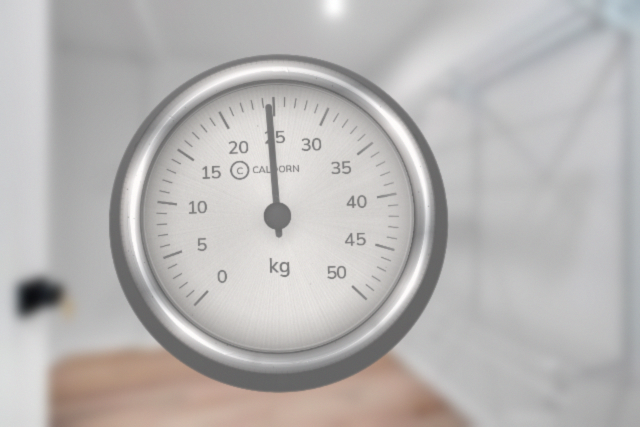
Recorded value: 24.5; kg
